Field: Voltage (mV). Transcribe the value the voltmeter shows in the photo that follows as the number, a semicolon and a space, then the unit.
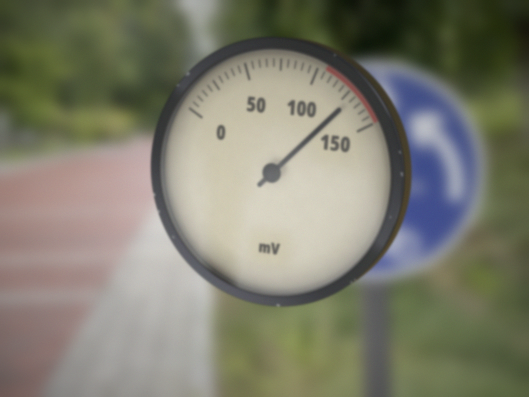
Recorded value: 130; mV
